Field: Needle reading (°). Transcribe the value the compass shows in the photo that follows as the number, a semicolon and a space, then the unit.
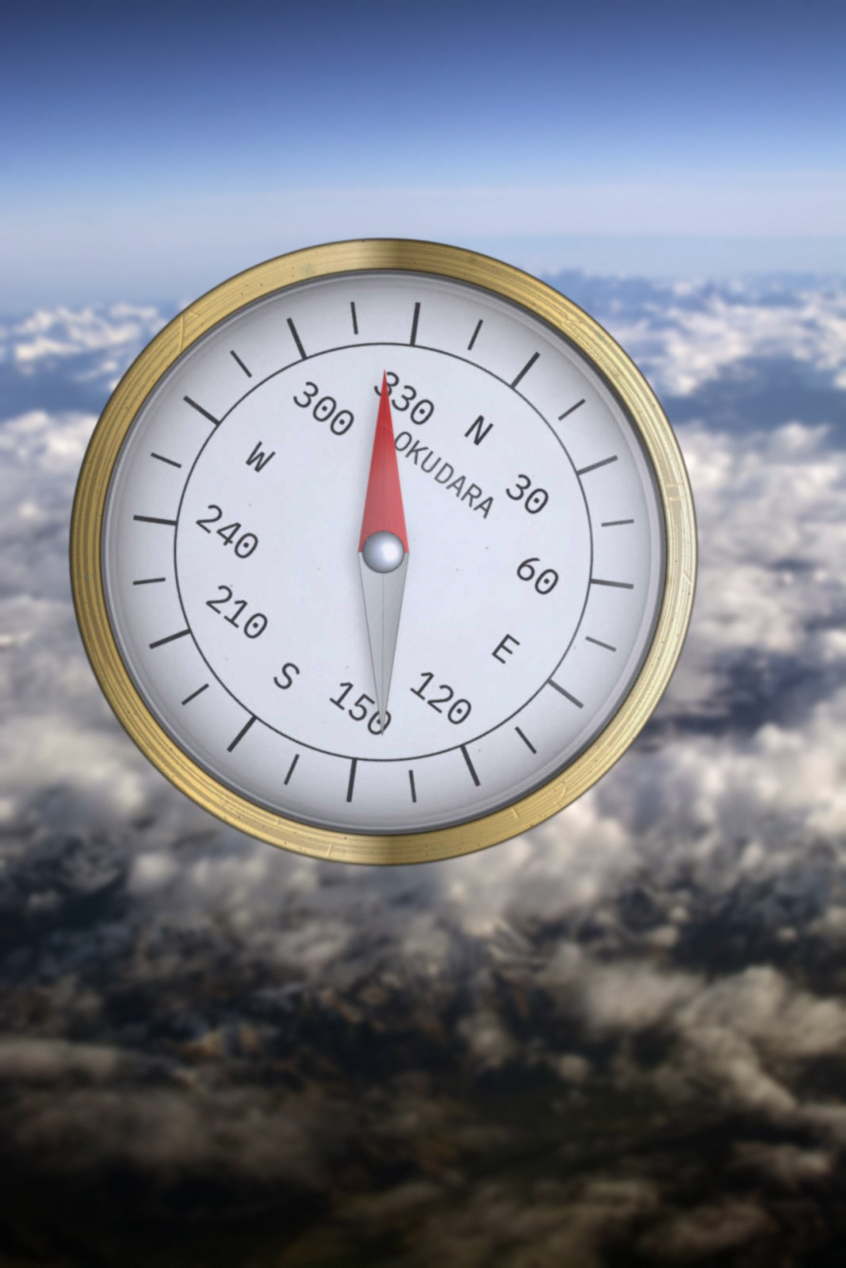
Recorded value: 322.5; °
